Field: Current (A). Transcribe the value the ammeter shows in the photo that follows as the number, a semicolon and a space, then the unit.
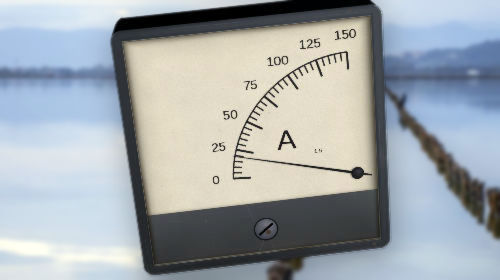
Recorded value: 20; A
